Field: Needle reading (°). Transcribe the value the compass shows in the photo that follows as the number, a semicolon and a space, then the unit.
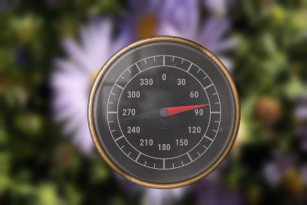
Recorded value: 80; °
